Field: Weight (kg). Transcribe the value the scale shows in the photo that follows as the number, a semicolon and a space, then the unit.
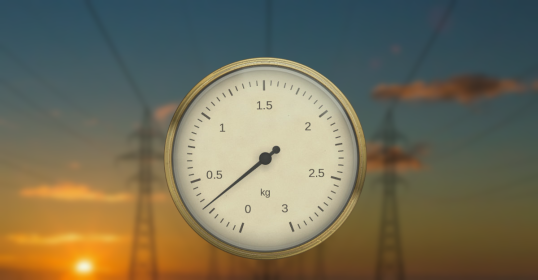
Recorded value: 0.3; kg
